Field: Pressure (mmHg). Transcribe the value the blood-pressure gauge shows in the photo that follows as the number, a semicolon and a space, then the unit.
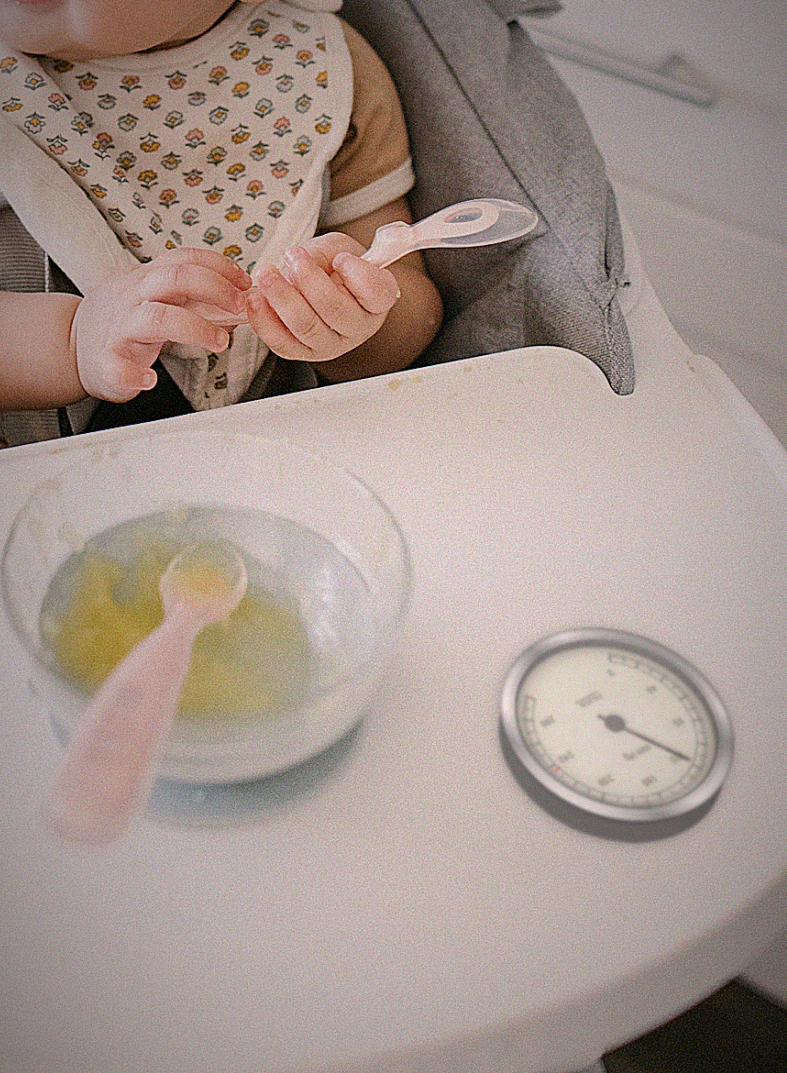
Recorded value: 120; mmHg
